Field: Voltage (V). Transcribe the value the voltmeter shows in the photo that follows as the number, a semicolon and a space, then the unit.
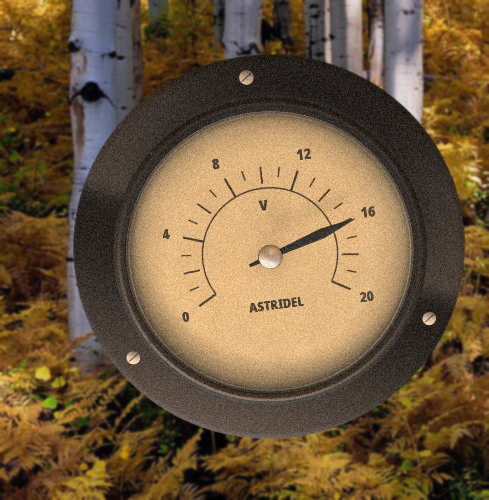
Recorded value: 16; V
